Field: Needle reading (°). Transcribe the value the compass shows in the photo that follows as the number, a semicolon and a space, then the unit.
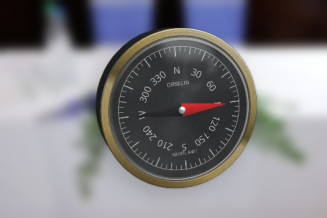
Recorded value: 90; °
